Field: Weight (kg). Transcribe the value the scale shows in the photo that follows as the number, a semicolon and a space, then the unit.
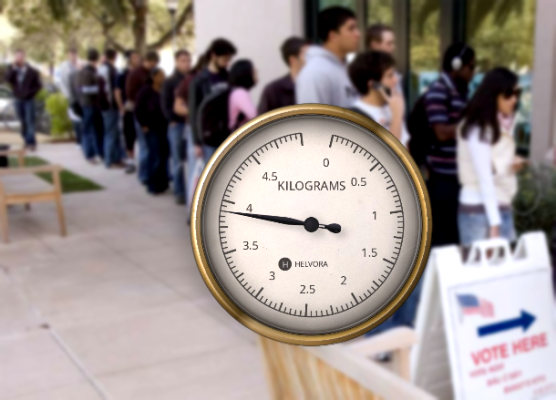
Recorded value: 3.9; kg
